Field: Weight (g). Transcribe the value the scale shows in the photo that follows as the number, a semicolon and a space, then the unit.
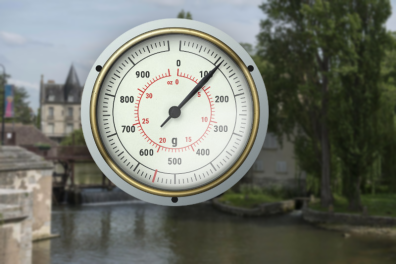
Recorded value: 110; g
